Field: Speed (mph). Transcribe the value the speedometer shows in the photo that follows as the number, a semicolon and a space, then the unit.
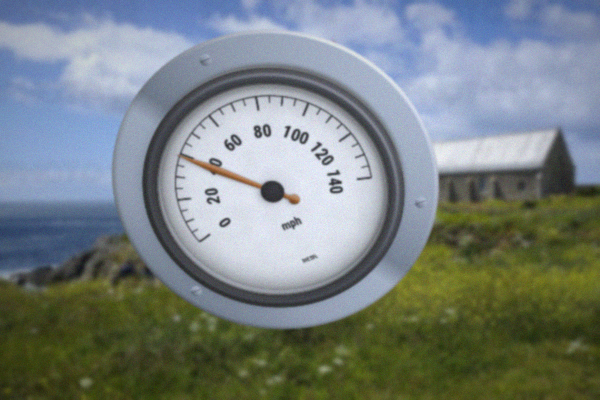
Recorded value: 40; mph
